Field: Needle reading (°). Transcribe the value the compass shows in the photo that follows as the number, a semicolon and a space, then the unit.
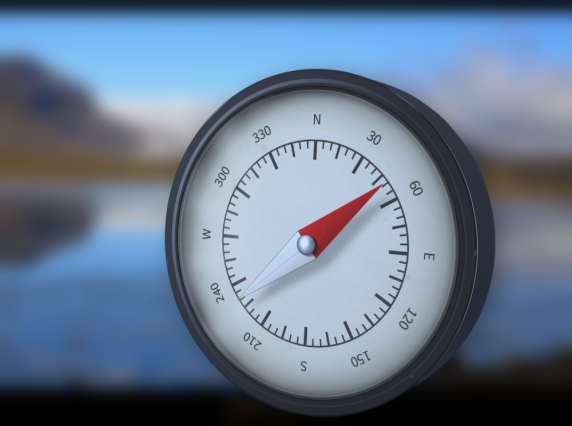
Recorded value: 50; °
